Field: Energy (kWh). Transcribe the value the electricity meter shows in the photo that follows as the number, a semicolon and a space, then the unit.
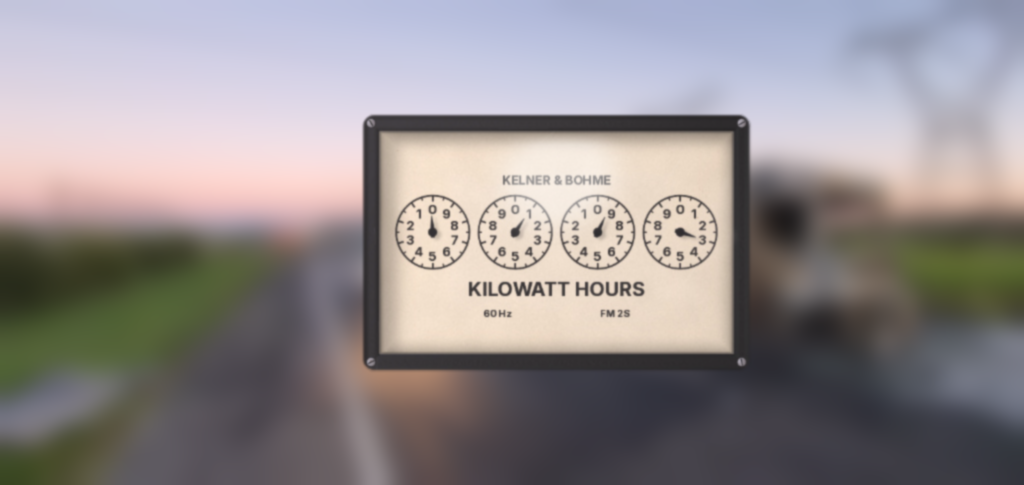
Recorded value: 93; kWh
